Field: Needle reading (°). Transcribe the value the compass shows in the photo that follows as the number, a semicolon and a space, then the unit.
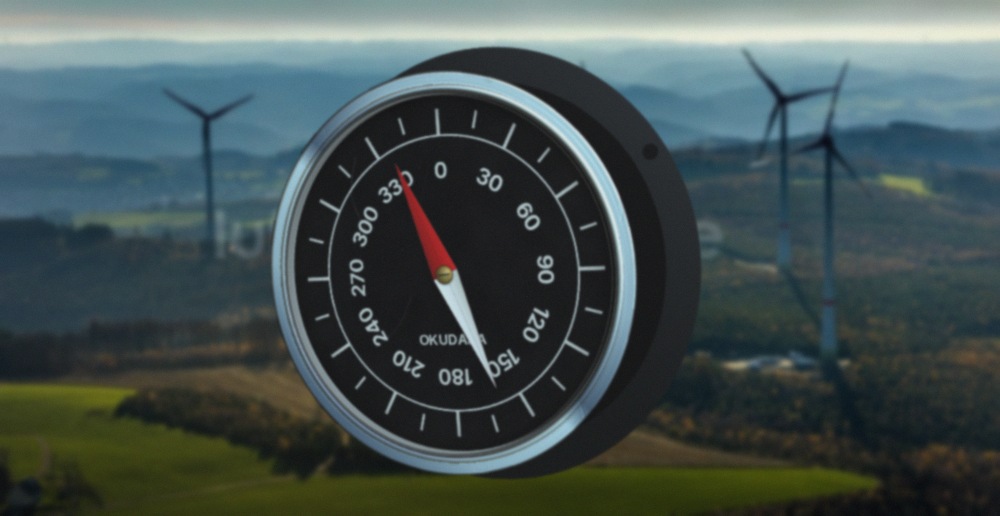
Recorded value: 337.5; °
